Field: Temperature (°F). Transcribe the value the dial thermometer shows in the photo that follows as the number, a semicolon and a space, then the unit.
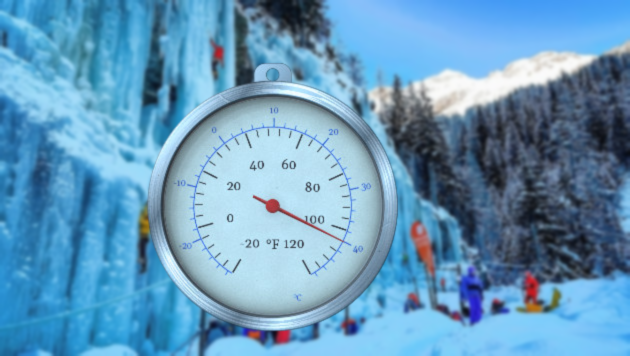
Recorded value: 104; °F
